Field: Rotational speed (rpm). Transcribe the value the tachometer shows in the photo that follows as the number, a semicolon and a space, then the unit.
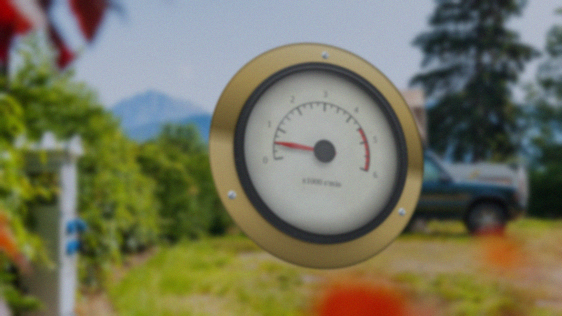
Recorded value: 500; rpm
